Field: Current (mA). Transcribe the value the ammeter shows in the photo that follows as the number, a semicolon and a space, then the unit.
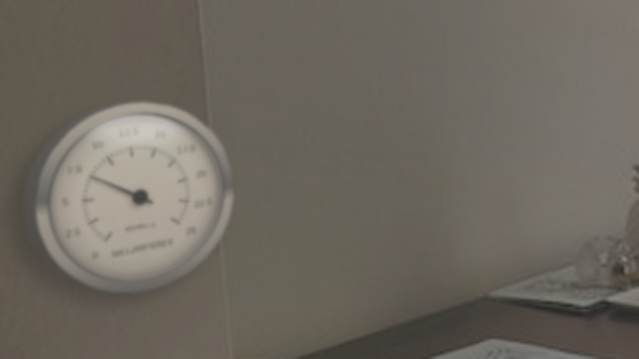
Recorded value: 7.5; mA
